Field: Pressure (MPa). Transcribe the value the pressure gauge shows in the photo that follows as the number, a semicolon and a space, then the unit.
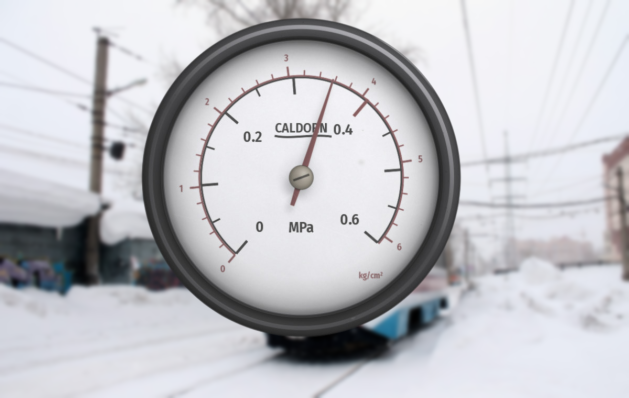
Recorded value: 0.35; MPa
